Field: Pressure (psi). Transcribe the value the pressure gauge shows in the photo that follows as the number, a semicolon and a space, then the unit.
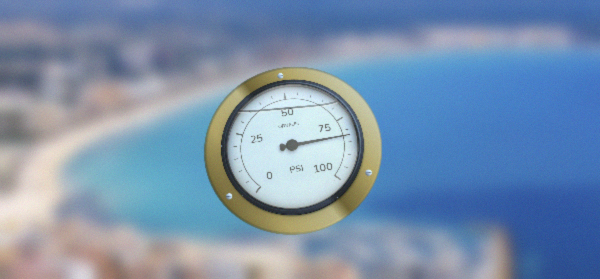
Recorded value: 82.5; psi
